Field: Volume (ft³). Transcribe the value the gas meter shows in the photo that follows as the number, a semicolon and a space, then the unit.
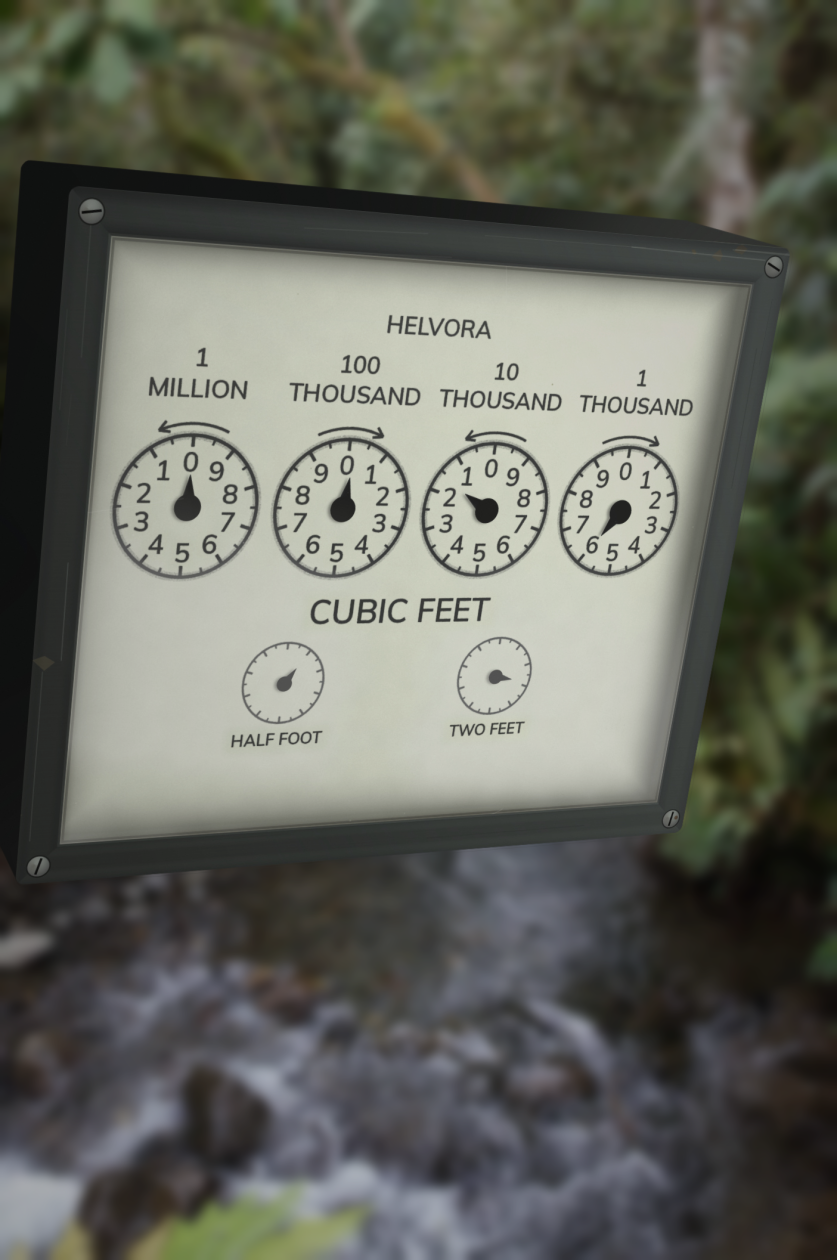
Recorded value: 1600; ft³
